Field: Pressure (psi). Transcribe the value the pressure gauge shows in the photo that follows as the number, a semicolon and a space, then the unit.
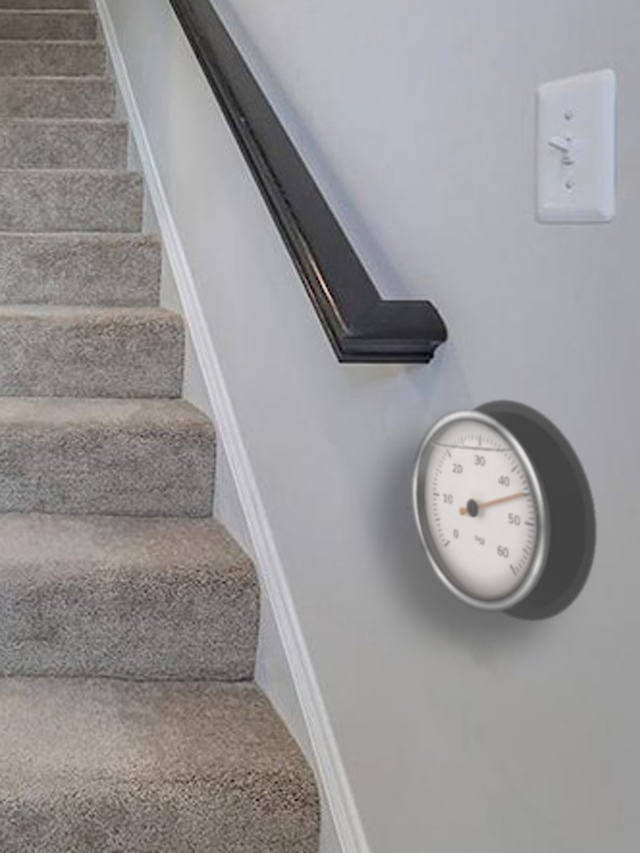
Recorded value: 45; psi
